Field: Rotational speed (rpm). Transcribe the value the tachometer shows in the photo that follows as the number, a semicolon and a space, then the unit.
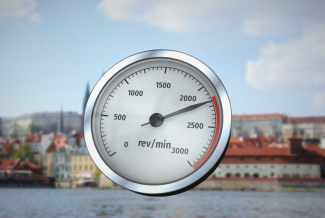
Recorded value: 2200; rpm
